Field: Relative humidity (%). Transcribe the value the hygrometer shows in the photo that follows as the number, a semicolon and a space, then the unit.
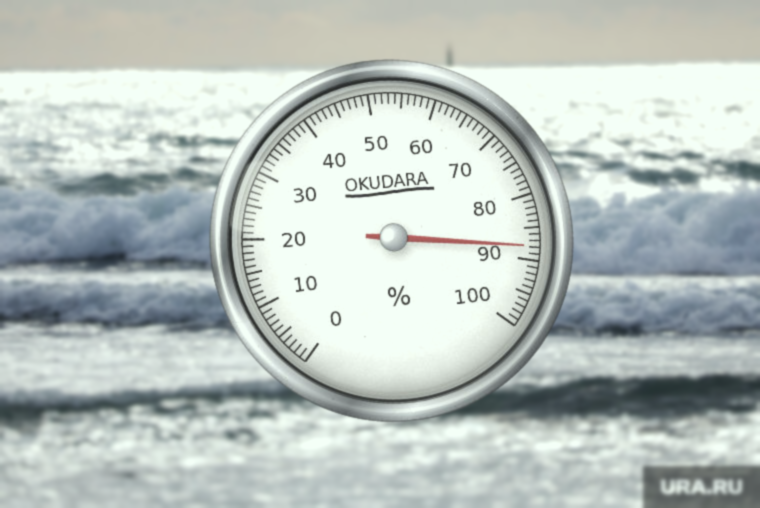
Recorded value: 88; %
